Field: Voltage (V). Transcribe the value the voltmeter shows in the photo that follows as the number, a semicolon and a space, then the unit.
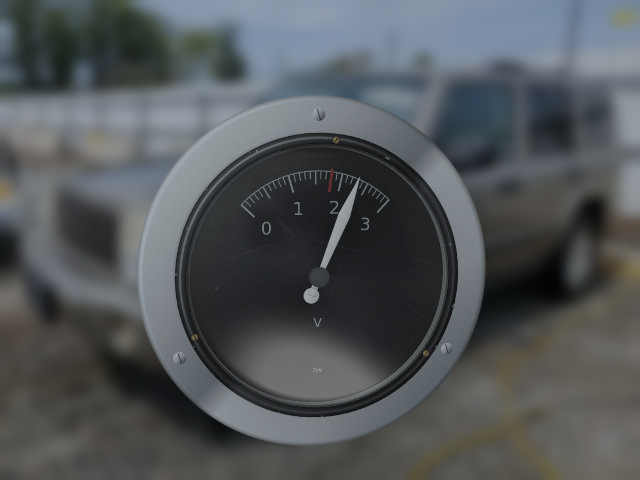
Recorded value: 2.3; V
